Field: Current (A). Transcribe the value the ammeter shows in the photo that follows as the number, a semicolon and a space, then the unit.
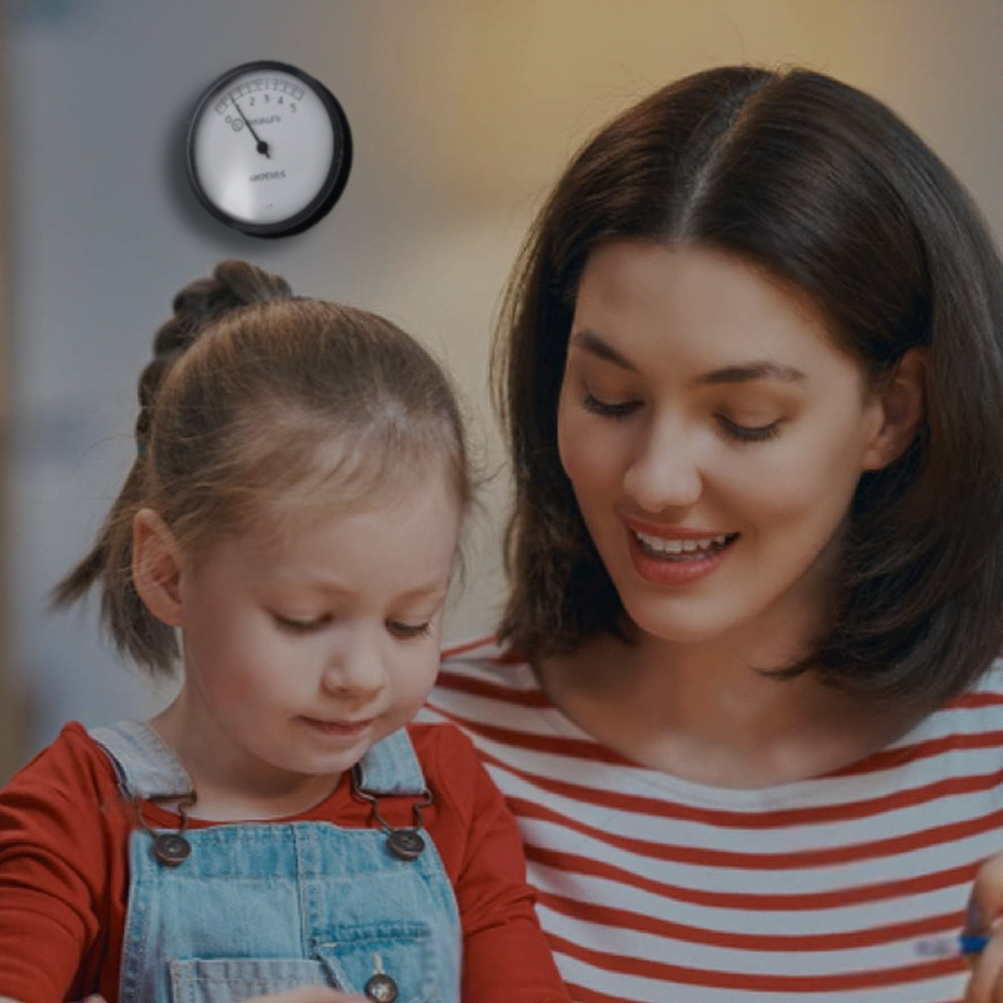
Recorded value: 1; A
